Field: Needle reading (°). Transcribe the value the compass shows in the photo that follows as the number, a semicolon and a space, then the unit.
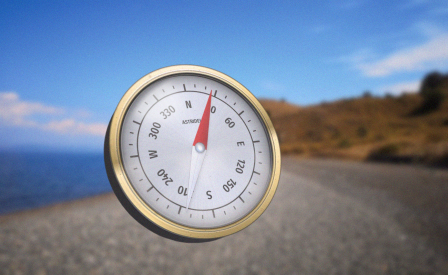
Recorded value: 25; °
